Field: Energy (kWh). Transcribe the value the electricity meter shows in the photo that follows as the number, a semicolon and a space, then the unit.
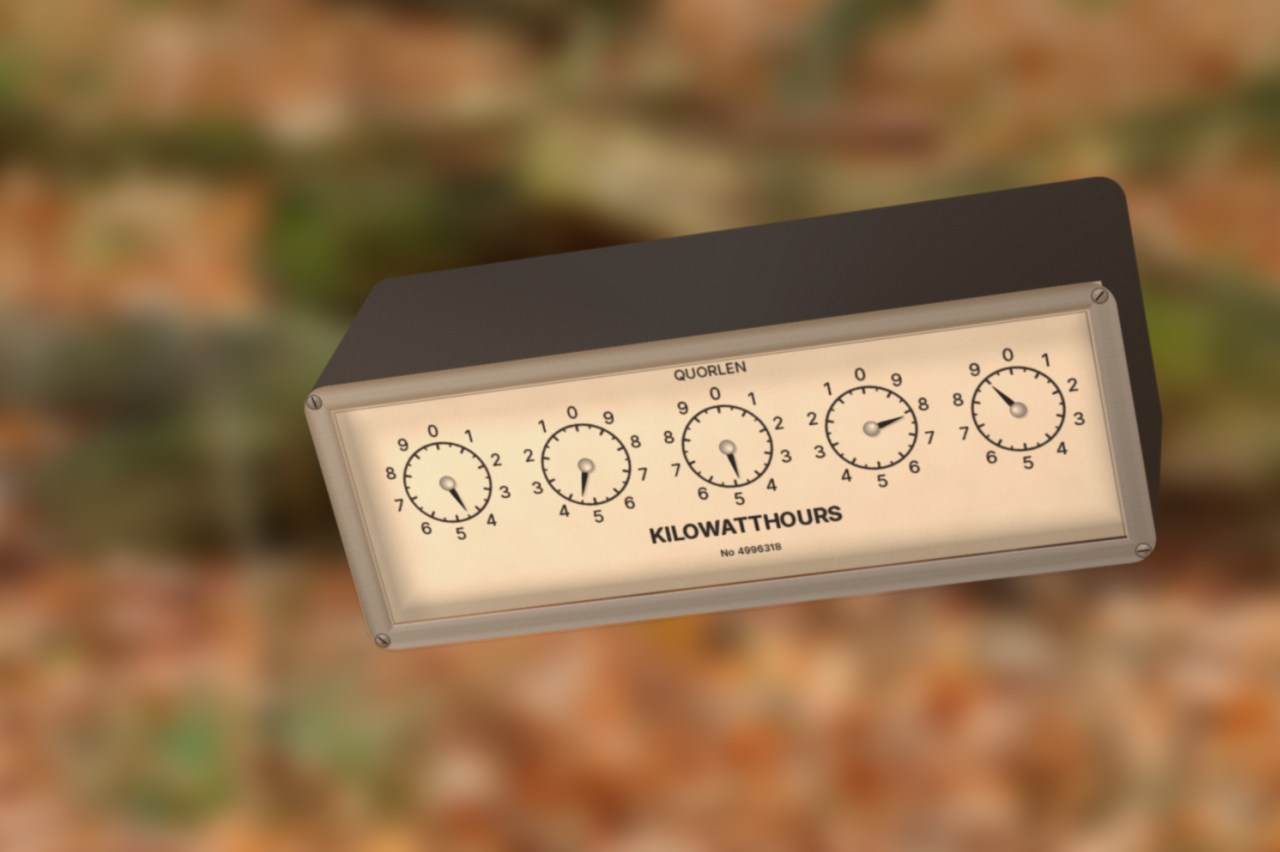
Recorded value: 44479; kWh
